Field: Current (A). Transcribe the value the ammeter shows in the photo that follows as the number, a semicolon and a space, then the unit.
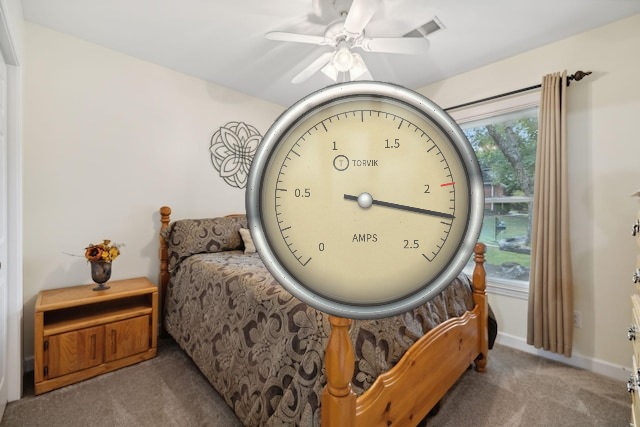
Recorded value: 2.2; A
